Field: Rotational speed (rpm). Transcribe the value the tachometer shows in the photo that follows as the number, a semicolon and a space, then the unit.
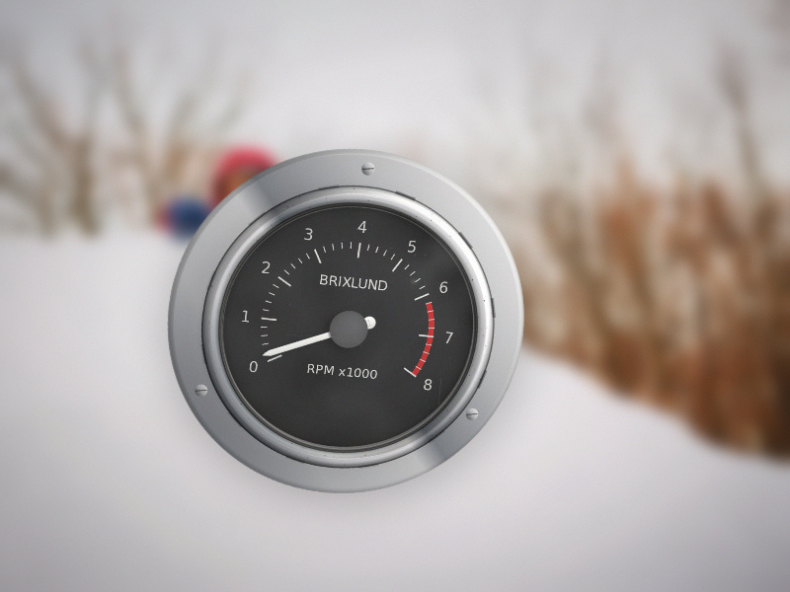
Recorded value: 200; rpm
